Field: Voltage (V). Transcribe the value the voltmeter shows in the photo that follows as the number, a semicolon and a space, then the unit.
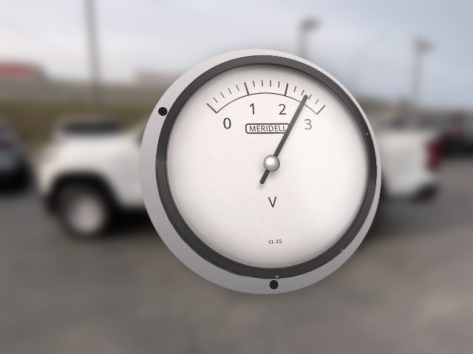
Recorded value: 2.5; V
